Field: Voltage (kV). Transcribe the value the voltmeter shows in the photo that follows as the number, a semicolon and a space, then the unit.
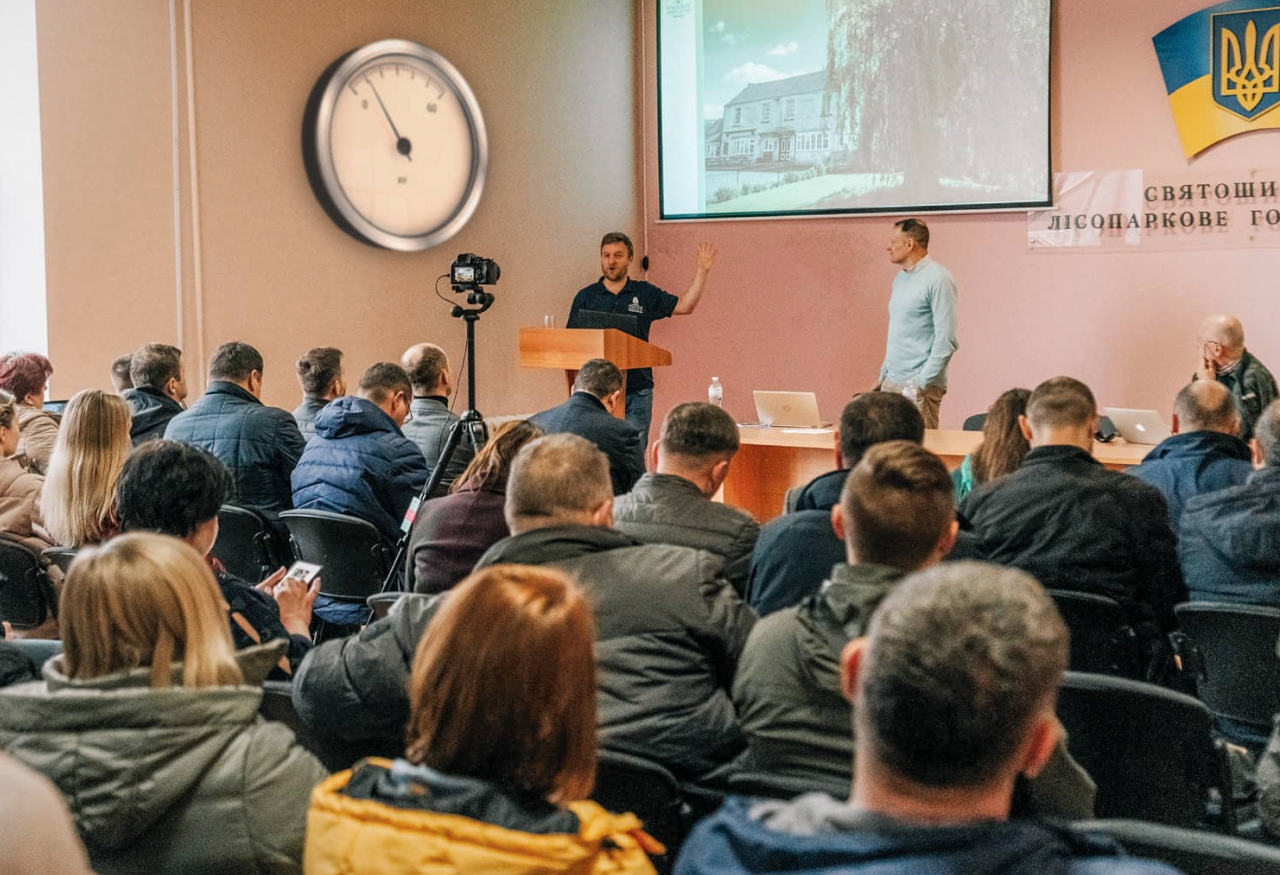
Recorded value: 10; kV
